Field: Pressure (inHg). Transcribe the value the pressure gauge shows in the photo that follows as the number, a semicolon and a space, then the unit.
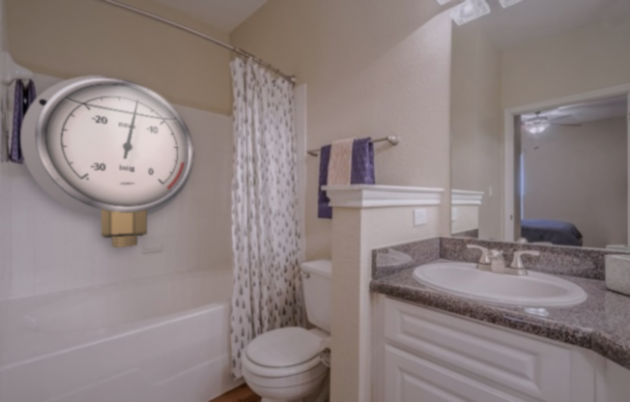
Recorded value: -14; inHg
